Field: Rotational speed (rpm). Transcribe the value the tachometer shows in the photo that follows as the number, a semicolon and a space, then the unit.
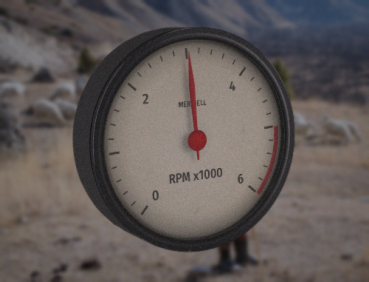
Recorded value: 3000; rpm
